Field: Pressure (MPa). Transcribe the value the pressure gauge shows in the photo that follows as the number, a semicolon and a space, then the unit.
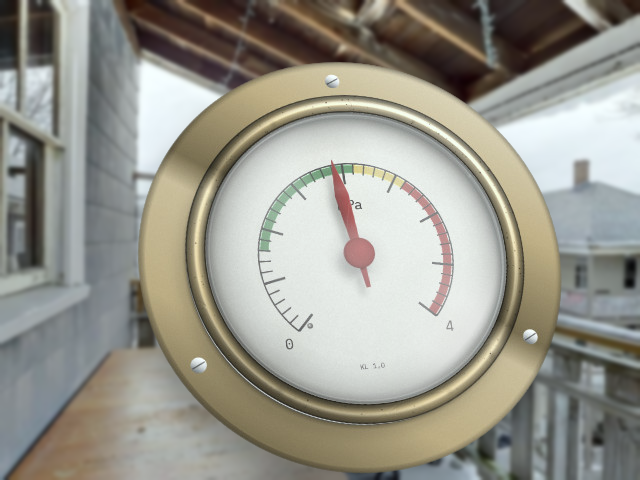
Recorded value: 1.9; MPa
